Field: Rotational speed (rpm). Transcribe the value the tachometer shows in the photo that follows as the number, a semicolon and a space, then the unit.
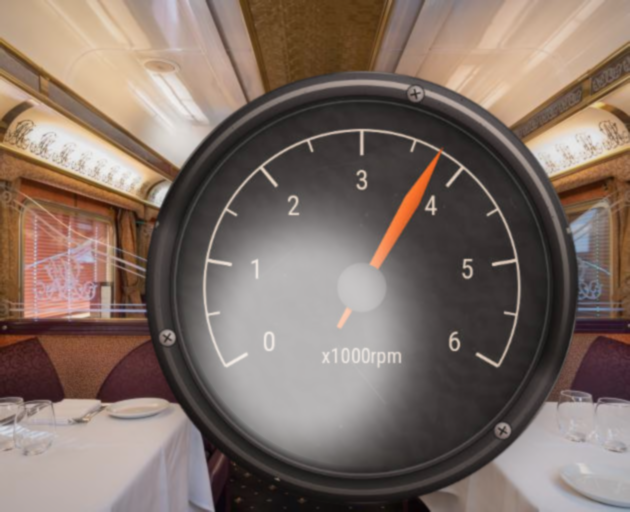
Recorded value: 3750; rpm
